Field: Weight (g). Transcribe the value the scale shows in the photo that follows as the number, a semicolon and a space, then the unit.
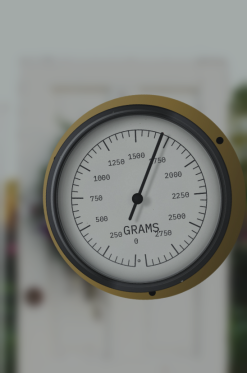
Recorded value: 1700; g
